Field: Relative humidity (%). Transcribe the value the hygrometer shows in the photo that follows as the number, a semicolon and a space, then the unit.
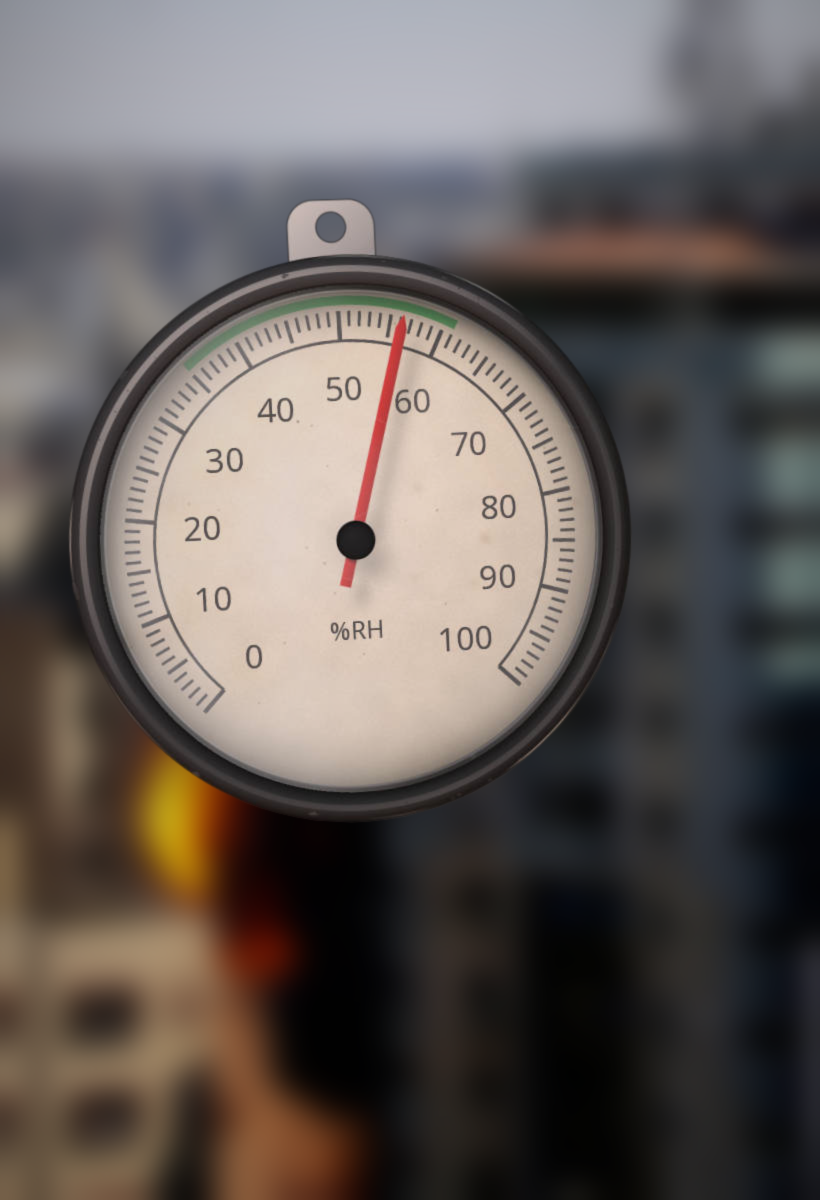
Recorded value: 56; %
